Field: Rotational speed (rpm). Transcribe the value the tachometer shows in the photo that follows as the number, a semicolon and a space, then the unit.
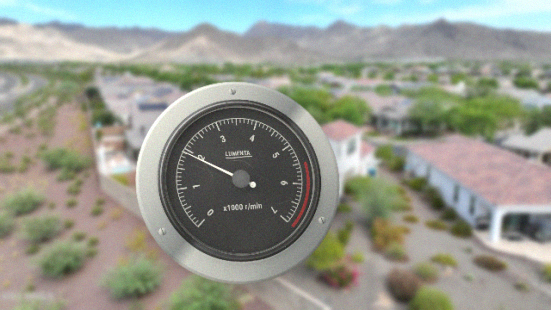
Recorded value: 1900; rpm
